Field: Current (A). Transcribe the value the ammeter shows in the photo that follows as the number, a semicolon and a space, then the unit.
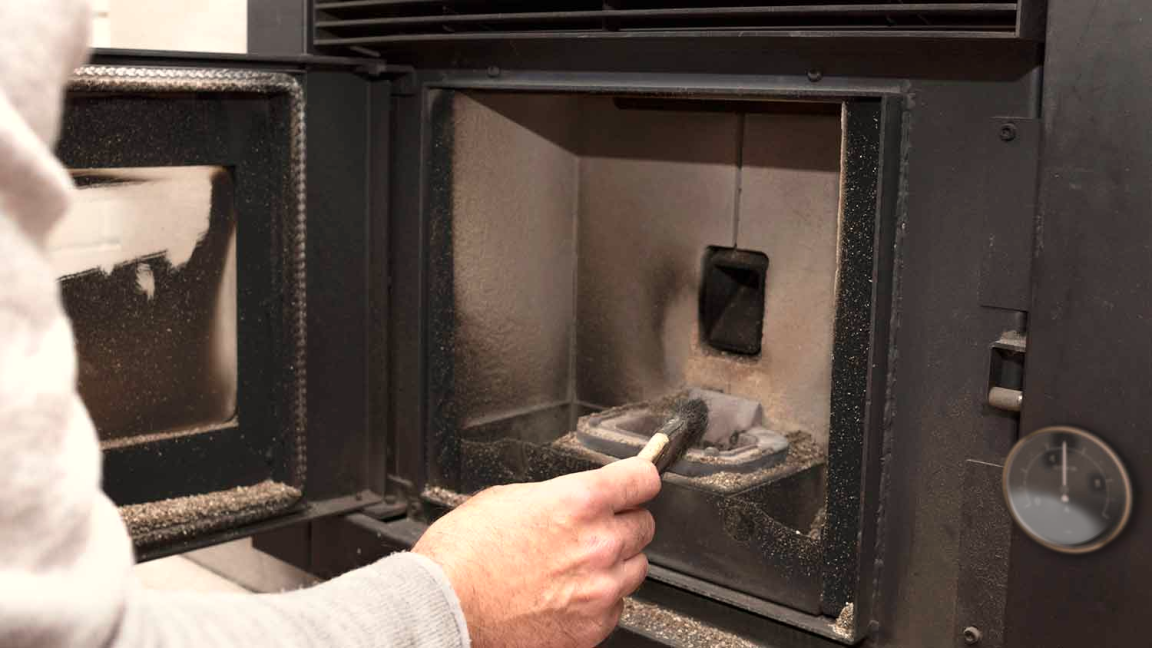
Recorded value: 5; A
